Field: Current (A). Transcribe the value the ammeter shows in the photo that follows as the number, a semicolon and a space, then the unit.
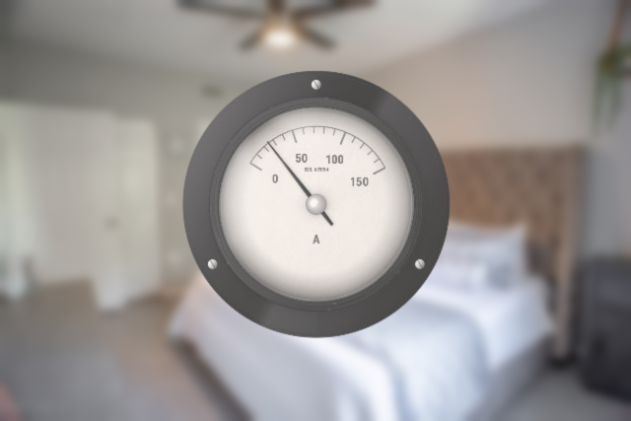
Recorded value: 25; A
